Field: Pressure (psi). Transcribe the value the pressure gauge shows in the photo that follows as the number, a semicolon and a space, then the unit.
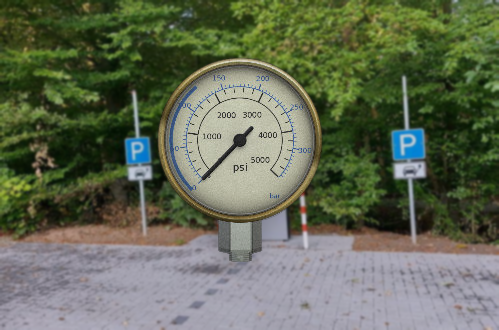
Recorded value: 0; psi
